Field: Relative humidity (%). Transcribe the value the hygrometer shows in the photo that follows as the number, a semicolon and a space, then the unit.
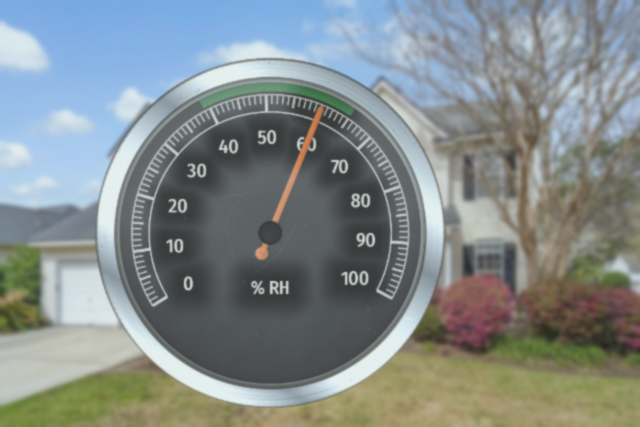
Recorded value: 60; %
